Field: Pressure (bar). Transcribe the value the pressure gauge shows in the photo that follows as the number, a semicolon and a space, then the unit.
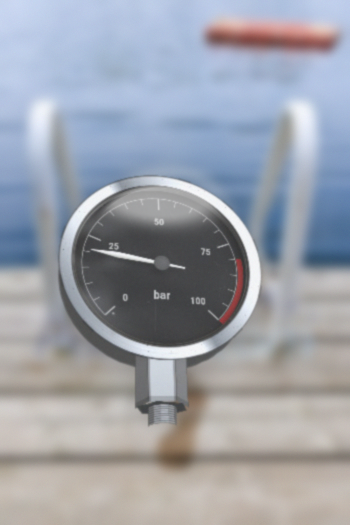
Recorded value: 20; bar
